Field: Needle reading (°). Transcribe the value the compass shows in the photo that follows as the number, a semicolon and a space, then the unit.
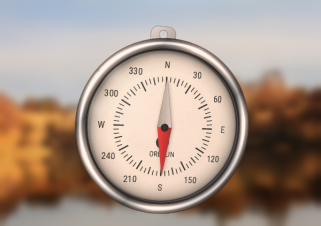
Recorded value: 180; °
